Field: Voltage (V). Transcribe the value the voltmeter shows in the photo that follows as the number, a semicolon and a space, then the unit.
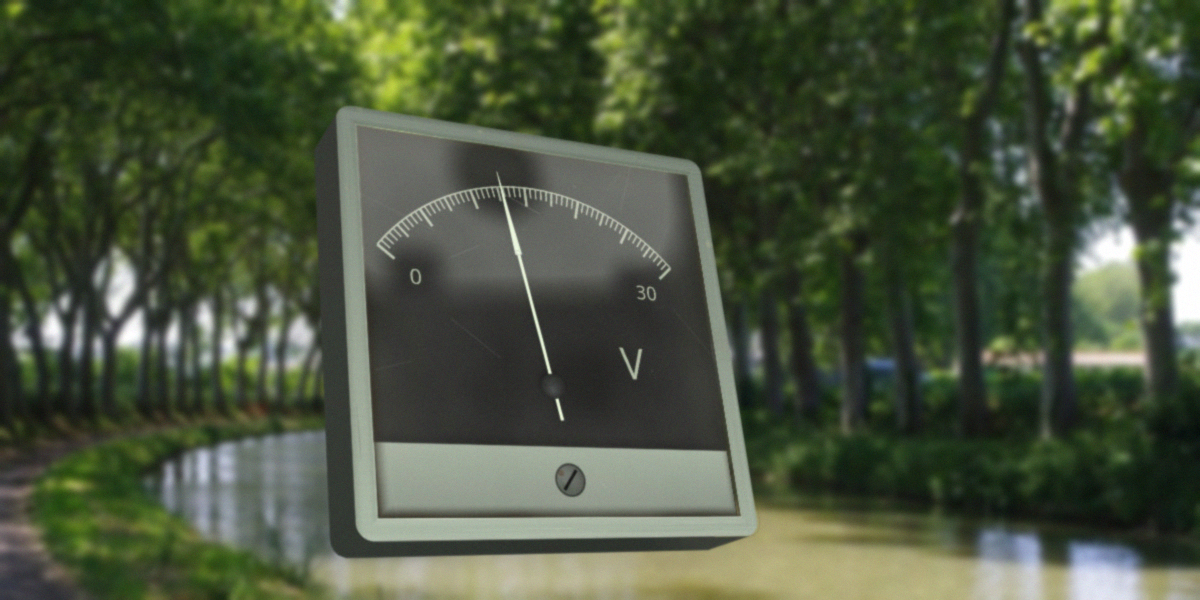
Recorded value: 12.5; V
